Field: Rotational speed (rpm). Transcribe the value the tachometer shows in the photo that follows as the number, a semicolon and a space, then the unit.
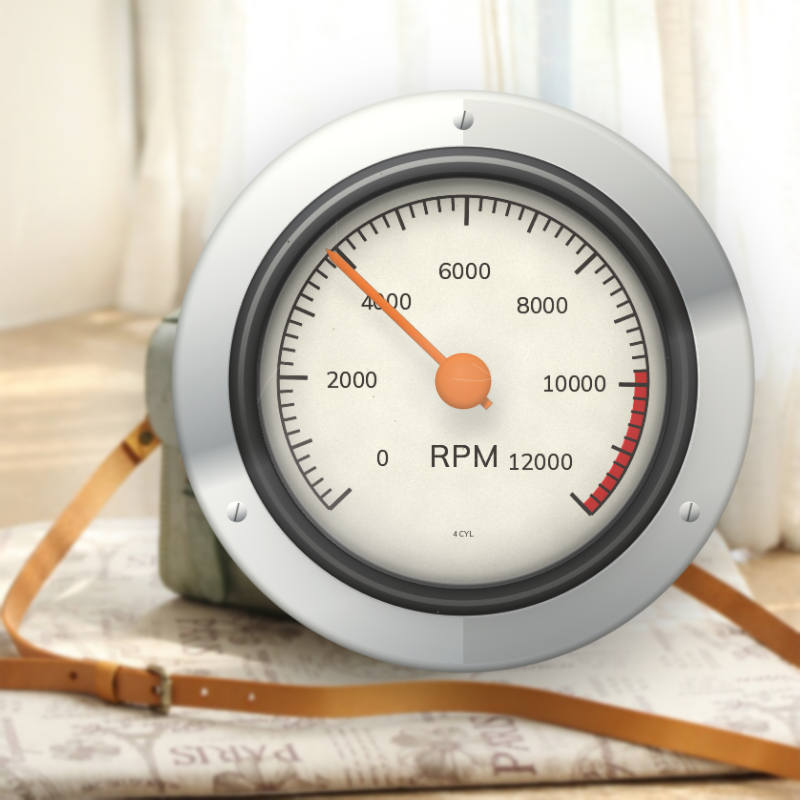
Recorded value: 3900; rpm
